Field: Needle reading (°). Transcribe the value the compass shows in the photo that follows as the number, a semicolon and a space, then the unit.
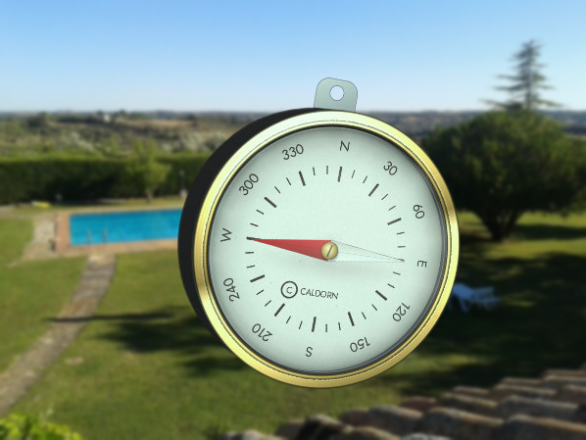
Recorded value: 270; °
